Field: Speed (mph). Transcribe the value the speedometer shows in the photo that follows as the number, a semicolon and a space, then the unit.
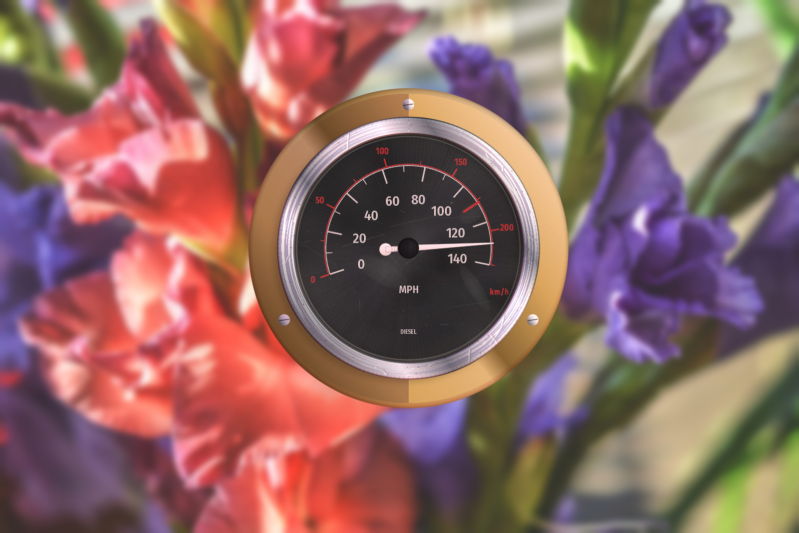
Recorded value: 130; mph
